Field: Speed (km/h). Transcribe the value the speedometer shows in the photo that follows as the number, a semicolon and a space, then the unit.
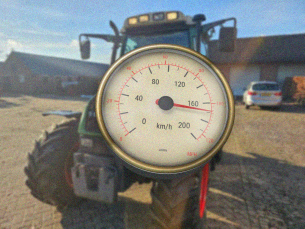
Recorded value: 170; km/h
